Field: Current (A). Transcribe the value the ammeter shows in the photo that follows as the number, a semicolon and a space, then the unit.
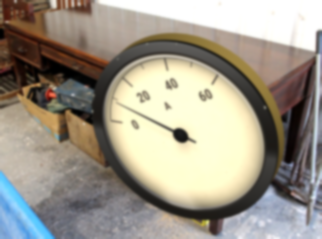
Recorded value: 10; A
